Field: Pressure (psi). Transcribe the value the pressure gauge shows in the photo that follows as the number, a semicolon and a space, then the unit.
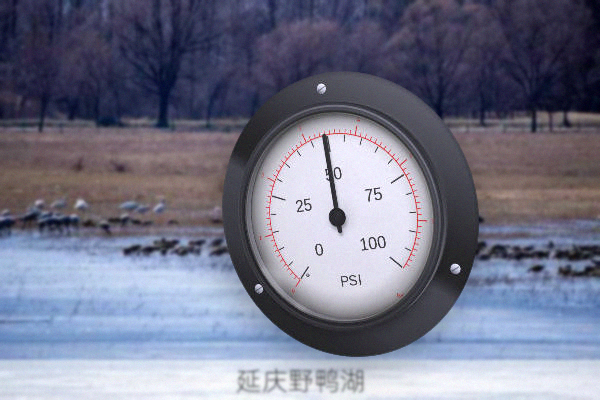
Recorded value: 50; psi
